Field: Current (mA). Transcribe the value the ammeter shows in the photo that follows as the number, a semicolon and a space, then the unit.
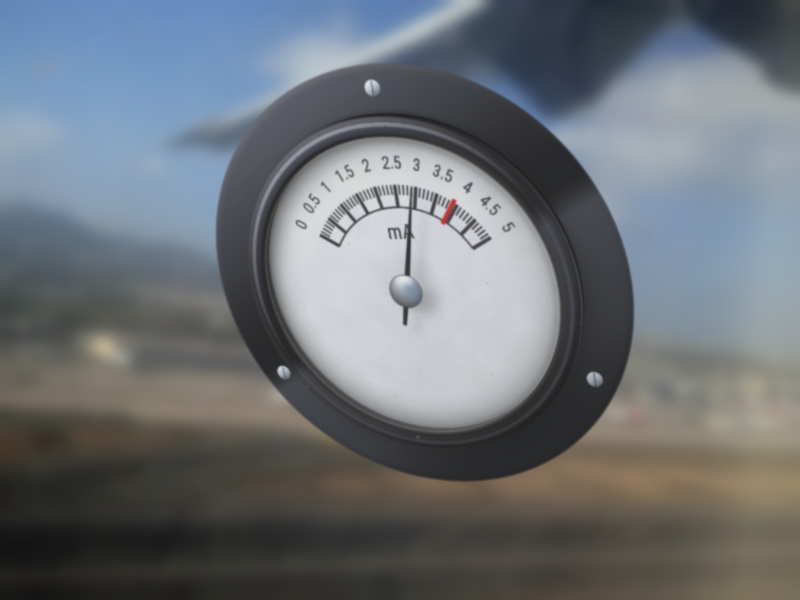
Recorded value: 3; mA
